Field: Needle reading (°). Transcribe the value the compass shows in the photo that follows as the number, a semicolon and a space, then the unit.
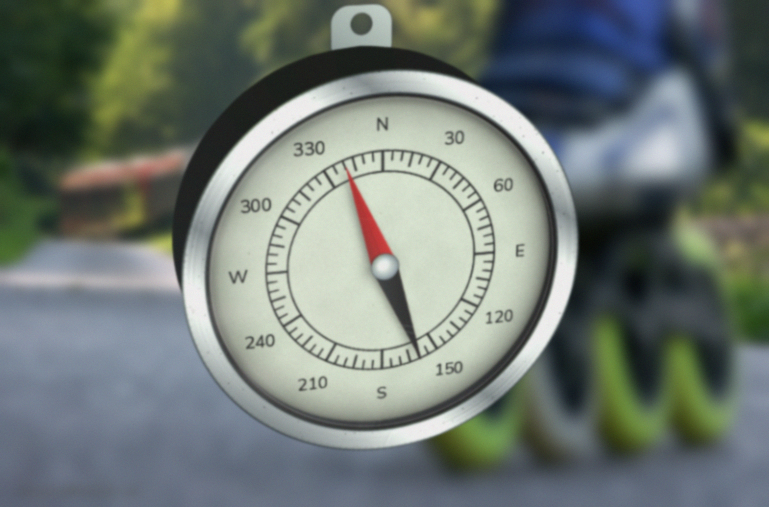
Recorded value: 340; °
